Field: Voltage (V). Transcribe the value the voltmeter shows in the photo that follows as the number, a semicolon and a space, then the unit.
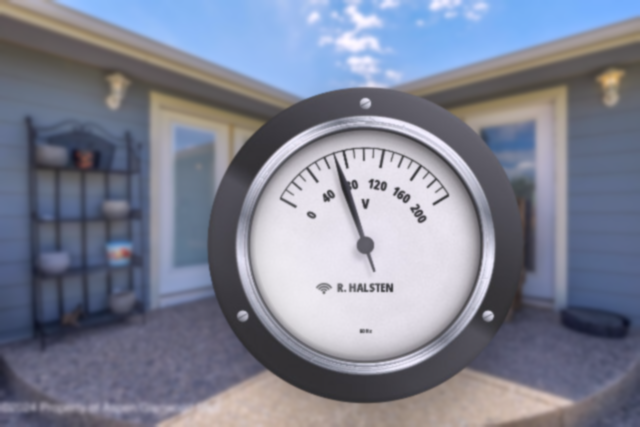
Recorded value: 70; V
